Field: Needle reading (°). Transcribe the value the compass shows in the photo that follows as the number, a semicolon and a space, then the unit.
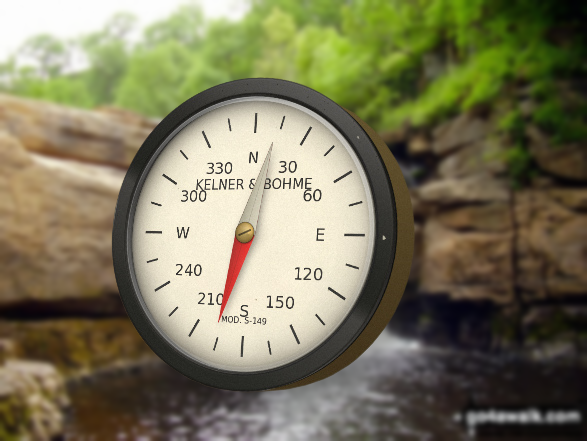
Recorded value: 195; °
